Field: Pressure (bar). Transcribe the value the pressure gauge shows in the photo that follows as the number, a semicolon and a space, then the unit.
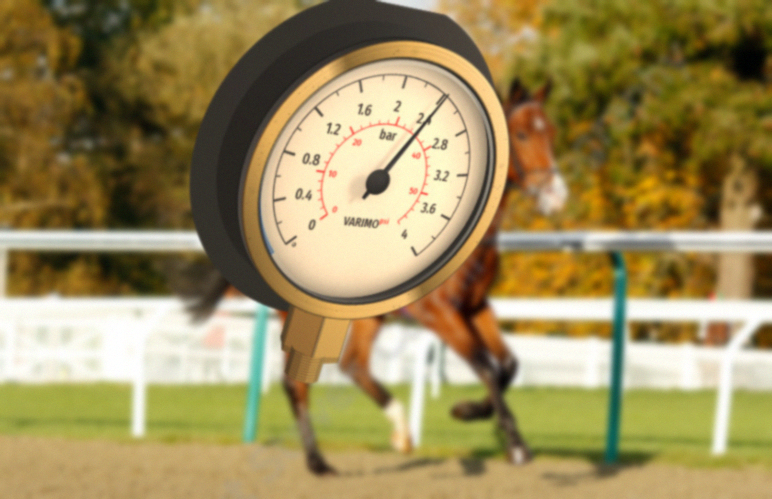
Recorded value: 2.4; bar
